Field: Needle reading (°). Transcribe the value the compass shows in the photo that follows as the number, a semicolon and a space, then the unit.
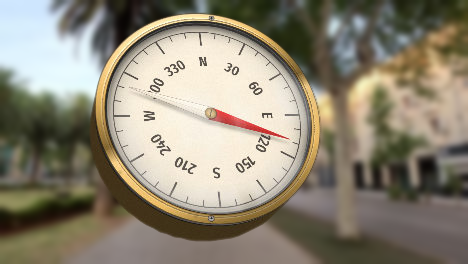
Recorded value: 110; °
